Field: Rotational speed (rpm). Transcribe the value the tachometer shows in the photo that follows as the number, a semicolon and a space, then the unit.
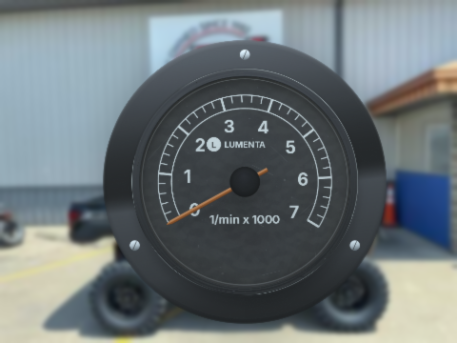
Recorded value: 0; rpm
